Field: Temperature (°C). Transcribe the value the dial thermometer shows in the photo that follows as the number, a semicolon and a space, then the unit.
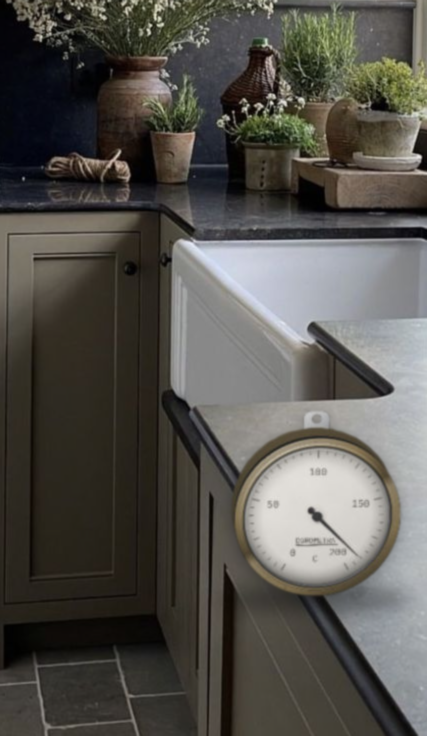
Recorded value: 190; °C
